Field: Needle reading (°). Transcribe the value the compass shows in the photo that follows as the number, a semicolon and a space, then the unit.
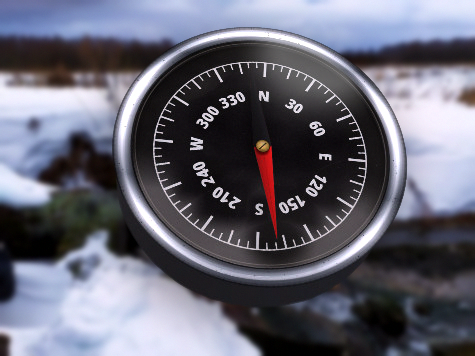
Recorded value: 170; °
